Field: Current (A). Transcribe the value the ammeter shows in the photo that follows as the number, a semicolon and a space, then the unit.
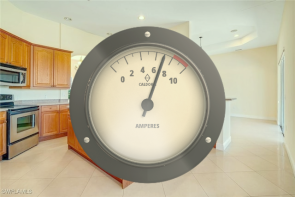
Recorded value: 7; A
